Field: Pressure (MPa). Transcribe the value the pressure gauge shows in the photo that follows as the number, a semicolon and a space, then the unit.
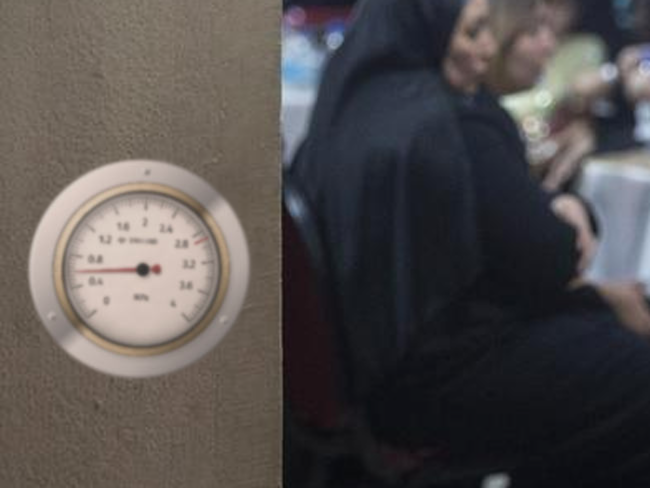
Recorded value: 0.6; MPa
